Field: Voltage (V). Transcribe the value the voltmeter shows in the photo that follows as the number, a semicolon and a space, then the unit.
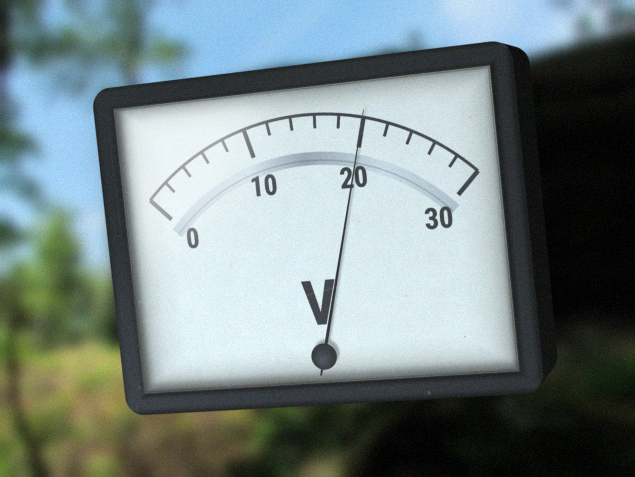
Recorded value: 20; V
